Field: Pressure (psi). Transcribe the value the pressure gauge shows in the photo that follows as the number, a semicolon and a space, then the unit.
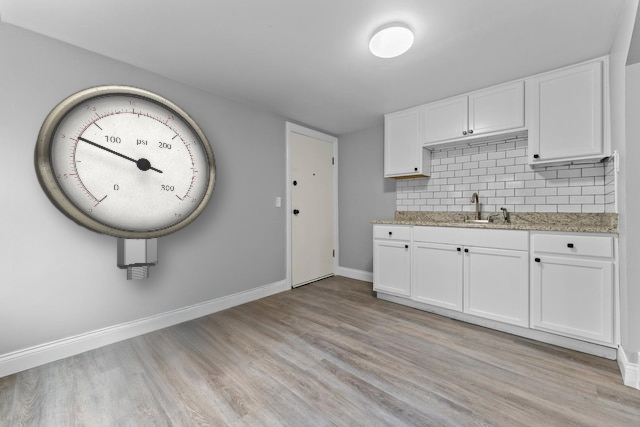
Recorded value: 75; psi
